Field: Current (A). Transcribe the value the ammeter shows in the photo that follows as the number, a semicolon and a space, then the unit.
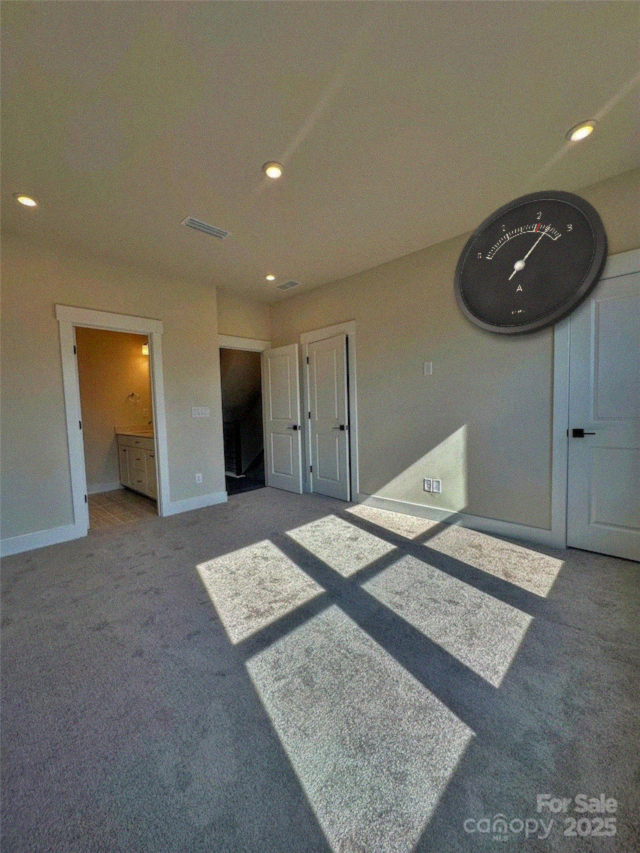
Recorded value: 2.5; A
